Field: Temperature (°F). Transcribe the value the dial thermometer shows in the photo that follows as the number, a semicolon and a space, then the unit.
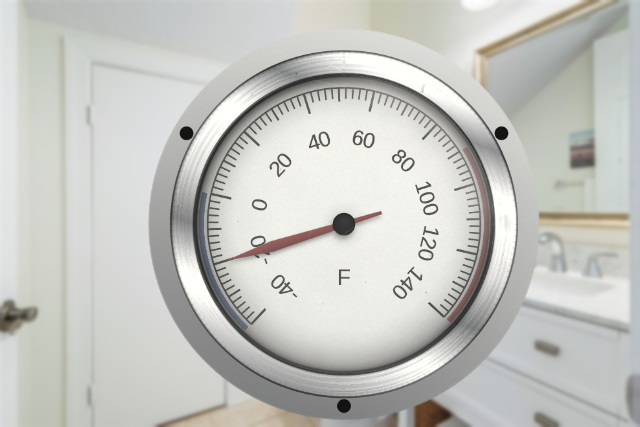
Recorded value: -20; °F
